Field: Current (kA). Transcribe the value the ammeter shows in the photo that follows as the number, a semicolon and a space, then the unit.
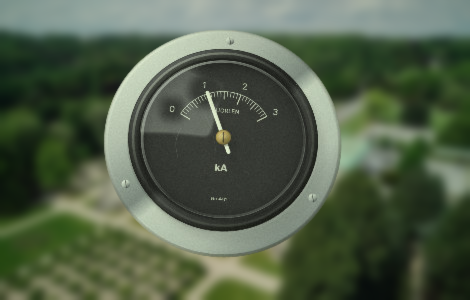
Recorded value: 1; kA
